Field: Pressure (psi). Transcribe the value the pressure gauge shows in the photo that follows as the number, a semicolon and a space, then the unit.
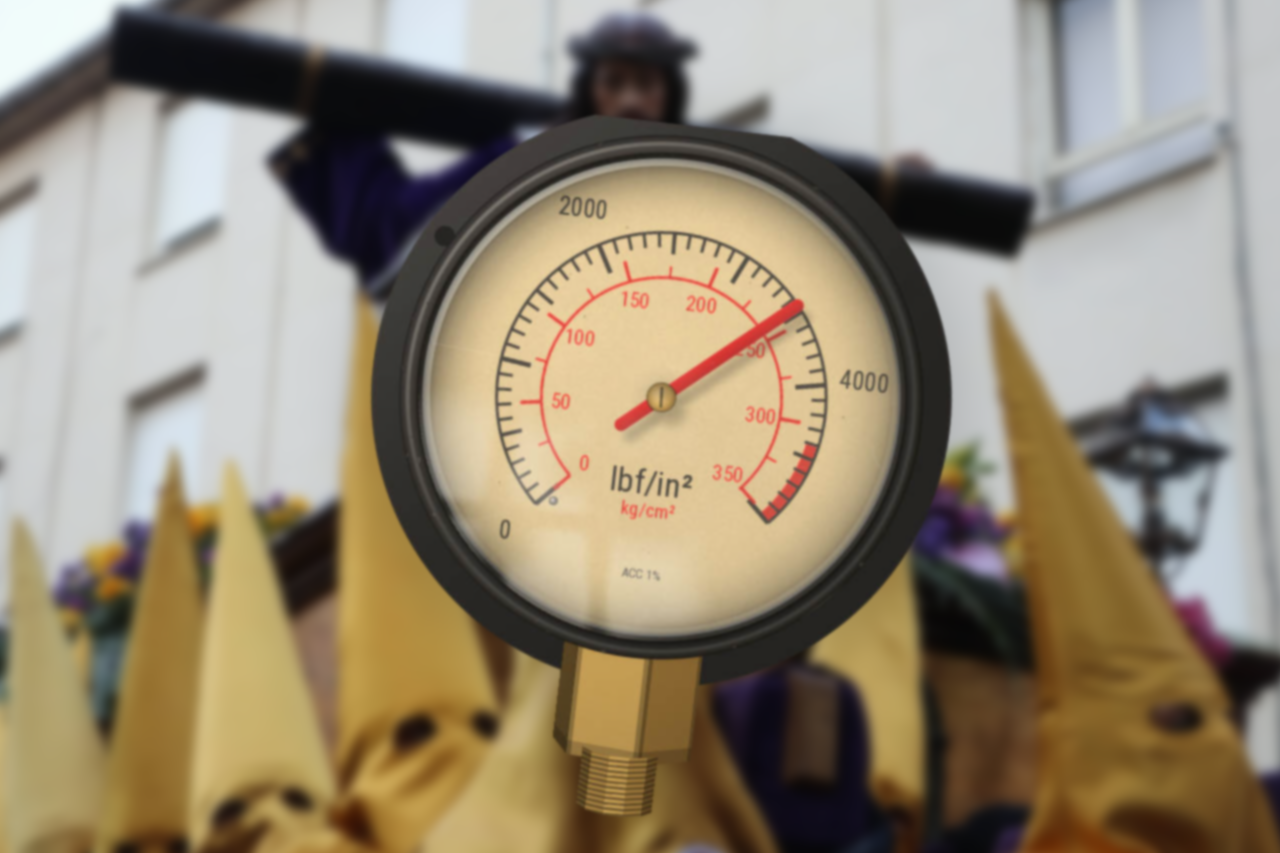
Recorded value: 3450; psi
